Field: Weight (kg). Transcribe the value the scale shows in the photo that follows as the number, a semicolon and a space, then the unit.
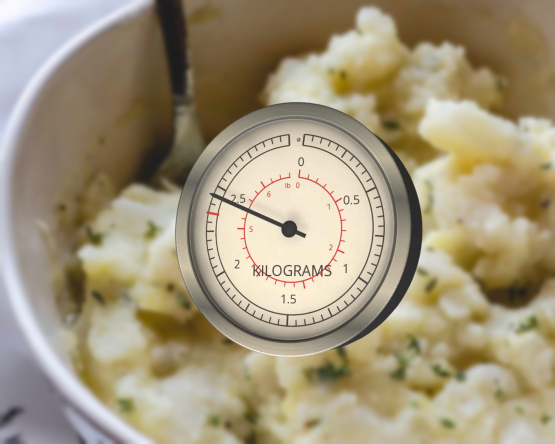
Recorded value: 2.45; kg
